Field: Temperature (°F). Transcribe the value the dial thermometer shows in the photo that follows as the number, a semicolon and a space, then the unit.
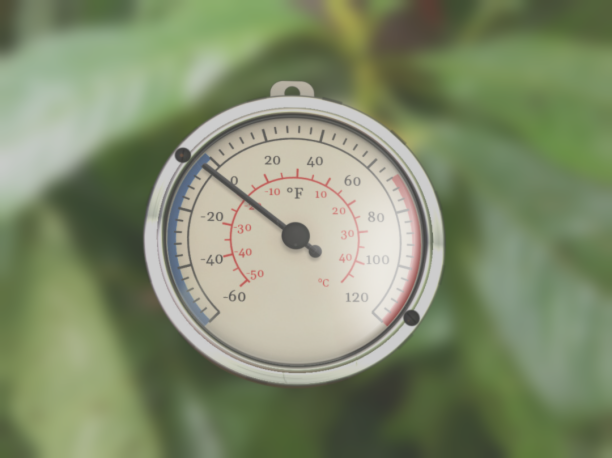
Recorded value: -4; °F
